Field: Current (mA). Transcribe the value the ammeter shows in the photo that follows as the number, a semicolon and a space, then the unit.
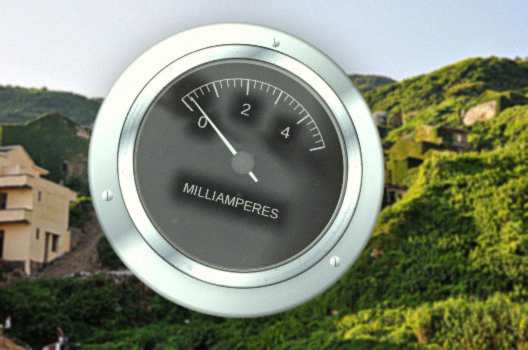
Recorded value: 0.2; mA
